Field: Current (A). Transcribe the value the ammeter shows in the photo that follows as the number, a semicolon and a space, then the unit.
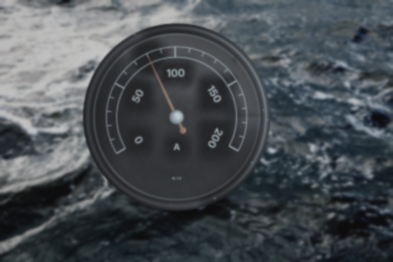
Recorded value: 80; A
